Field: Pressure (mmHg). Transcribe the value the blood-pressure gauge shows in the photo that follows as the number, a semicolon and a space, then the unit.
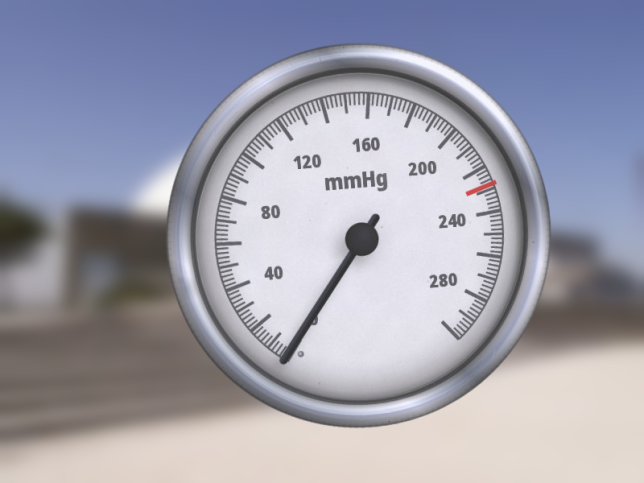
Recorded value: 2; mmHg
